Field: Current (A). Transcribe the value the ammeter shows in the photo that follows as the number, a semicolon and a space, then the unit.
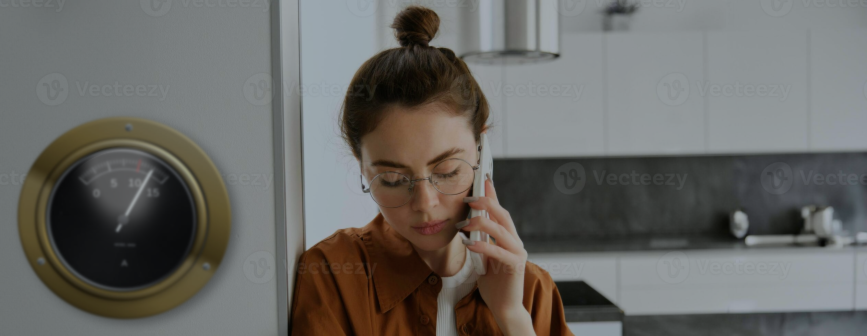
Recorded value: 12.5; A
